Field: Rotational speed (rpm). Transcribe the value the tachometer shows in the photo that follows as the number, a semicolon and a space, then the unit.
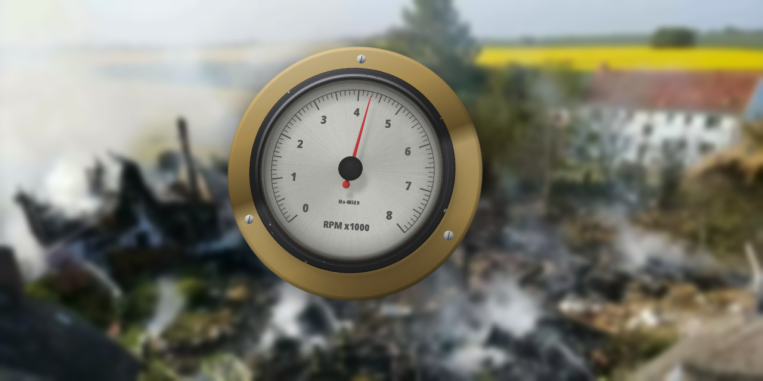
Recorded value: 4300; rpm
